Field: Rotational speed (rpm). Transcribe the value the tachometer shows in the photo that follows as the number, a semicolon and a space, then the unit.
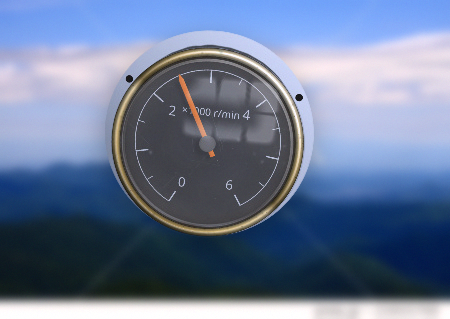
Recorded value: 2500; rpm
